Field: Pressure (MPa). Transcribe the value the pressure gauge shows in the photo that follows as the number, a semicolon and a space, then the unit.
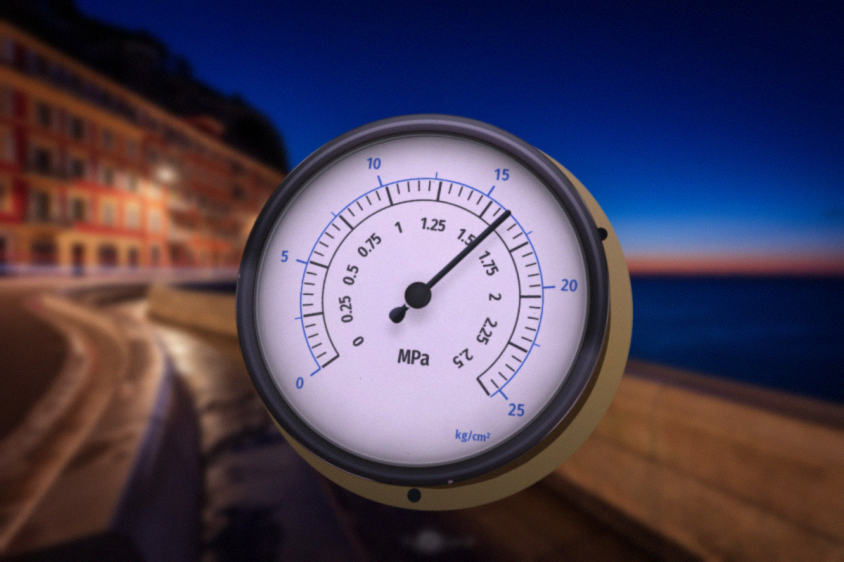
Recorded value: 1.6; MPa
